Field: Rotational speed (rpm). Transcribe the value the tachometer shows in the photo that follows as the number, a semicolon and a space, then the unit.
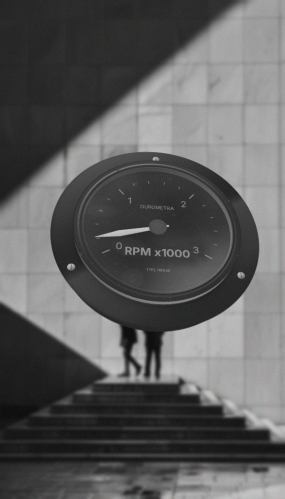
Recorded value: 200; rpm
